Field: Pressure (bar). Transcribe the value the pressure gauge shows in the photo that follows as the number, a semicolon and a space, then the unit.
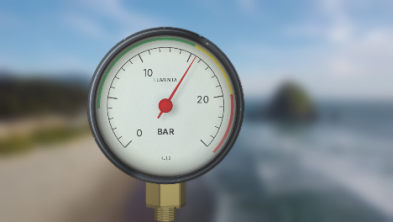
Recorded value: 15.5; bar
